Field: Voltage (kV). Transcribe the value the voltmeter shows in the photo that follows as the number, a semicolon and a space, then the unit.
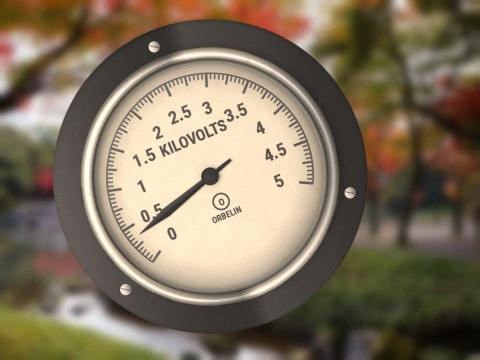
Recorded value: 0.35; kV
